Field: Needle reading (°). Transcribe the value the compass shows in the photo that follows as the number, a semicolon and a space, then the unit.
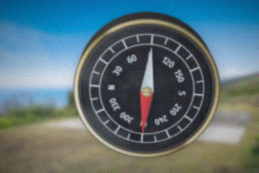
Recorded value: 270; °
